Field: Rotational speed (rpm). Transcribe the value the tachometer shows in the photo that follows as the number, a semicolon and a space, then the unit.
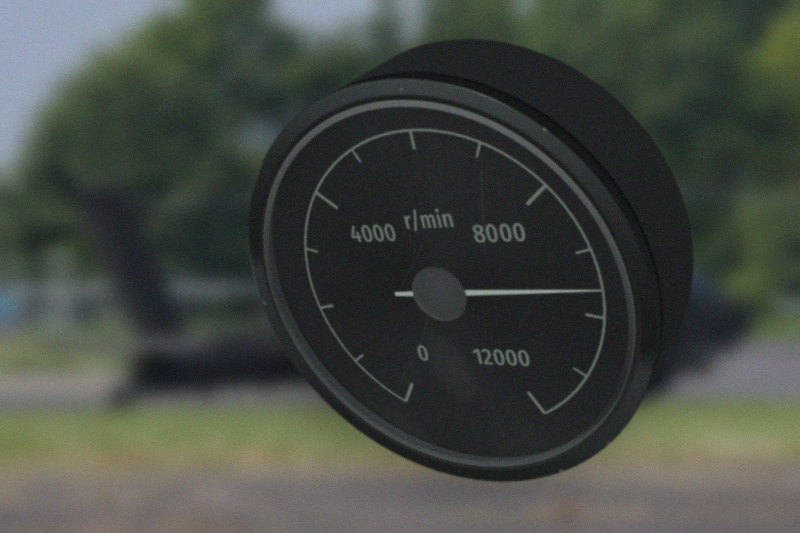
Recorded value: 9500; rpm
